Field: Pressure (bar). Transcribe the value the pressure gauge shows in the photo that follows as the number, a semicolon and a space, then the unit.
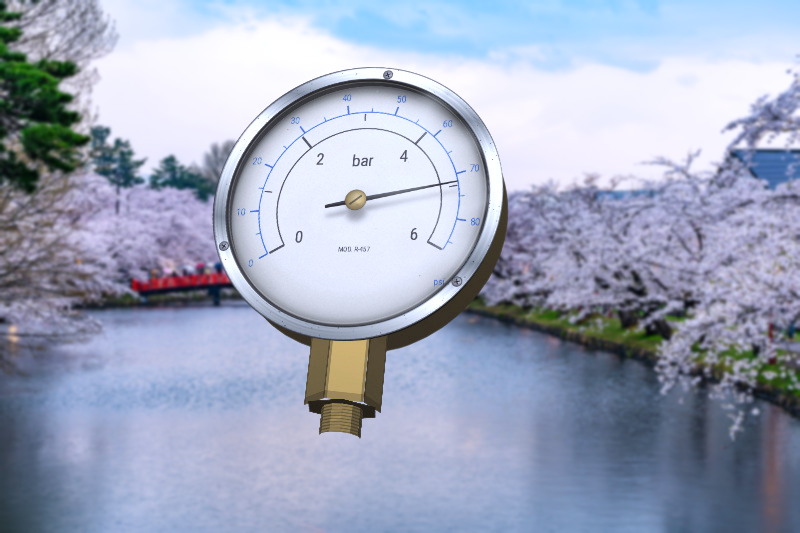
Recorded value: 5; bar
